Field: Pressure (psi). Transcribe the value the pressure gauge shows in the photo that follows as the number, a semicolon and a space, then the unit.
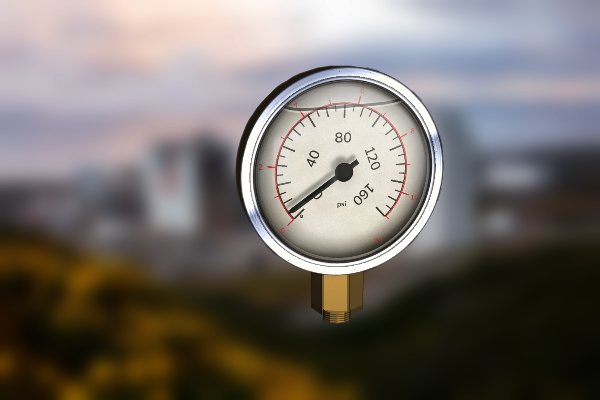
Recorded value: 5; psi
